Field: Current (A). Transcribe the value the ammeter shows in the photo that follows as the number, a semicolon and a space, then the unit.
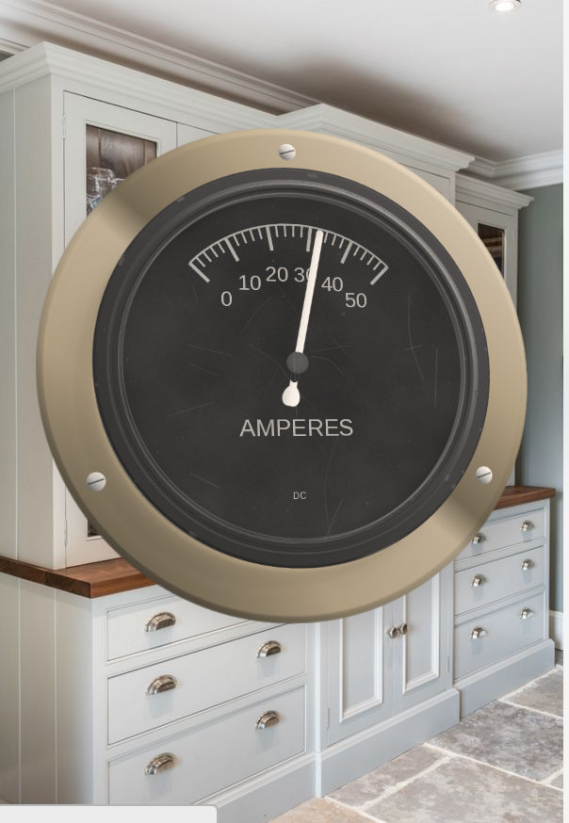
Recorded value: 32; A
